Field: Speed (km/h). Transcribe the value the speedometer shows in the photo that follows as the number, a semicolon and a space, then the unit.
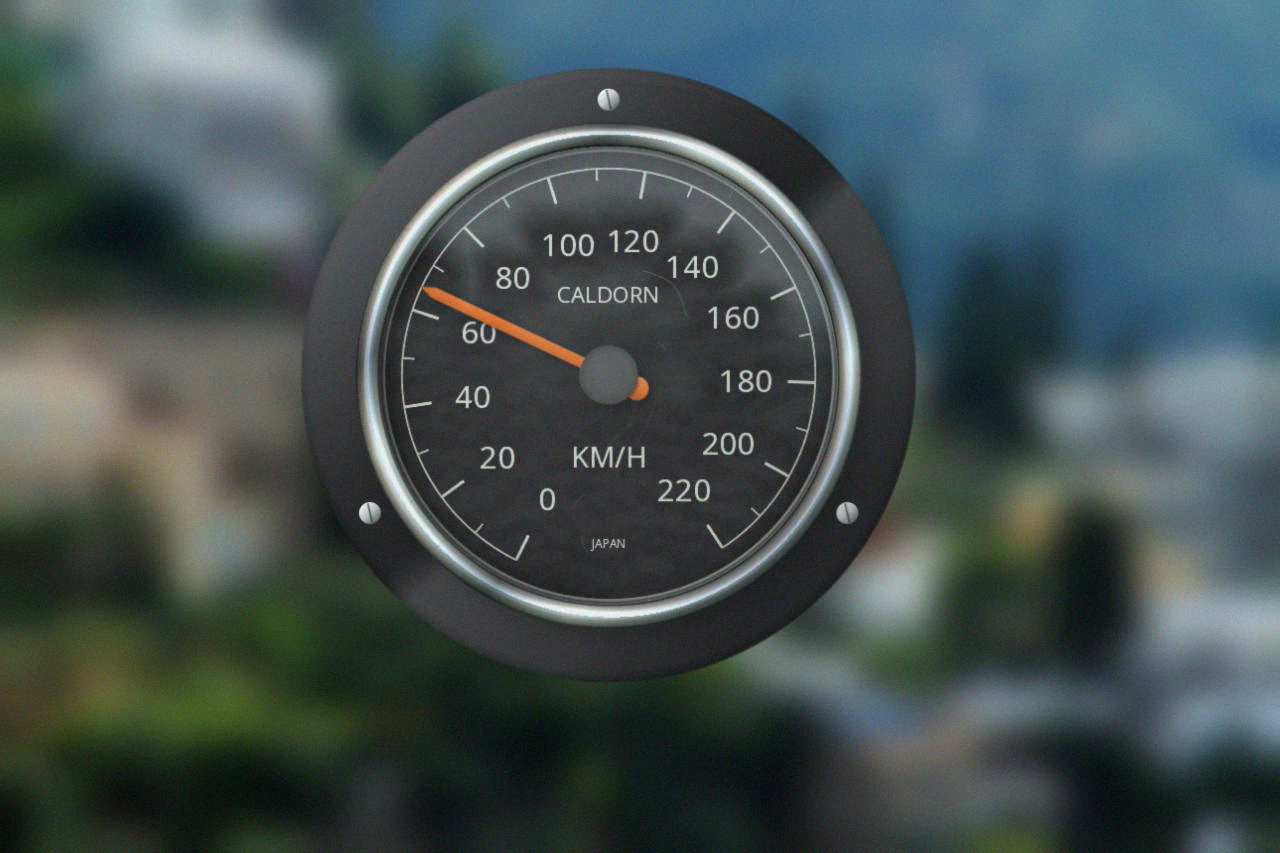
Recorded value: 65; km/h
